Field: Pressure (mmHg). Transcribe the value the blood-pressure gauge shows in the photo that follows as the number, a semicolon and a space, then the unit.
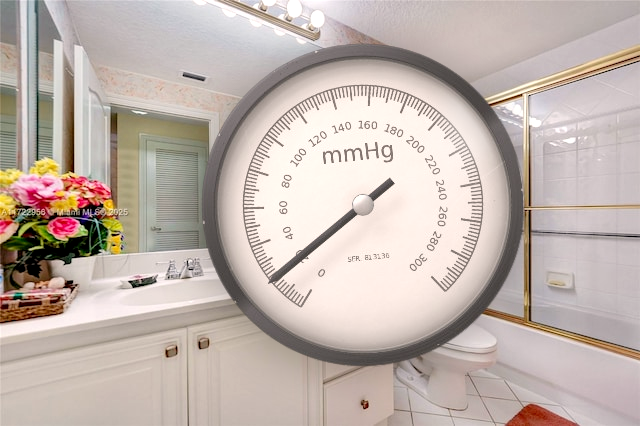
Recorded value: 20; mmHg
